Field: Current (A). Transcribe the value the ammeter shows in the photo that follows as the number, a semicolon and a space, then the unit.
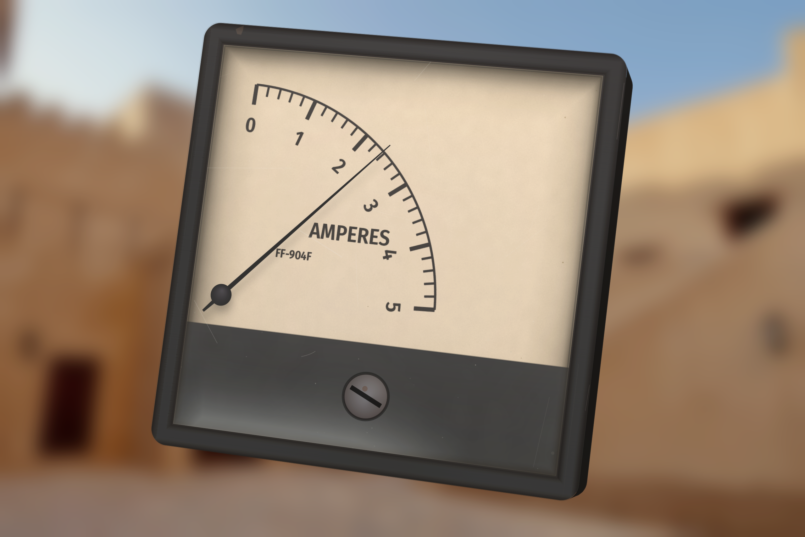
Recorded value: 2.4; A
